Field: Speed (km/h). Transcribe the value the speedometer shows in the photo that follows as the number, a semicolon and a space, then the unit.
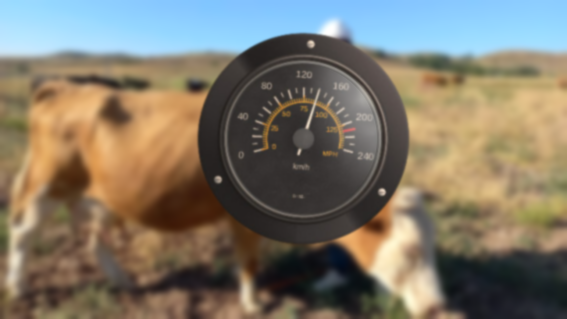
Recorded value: 140; km/h
